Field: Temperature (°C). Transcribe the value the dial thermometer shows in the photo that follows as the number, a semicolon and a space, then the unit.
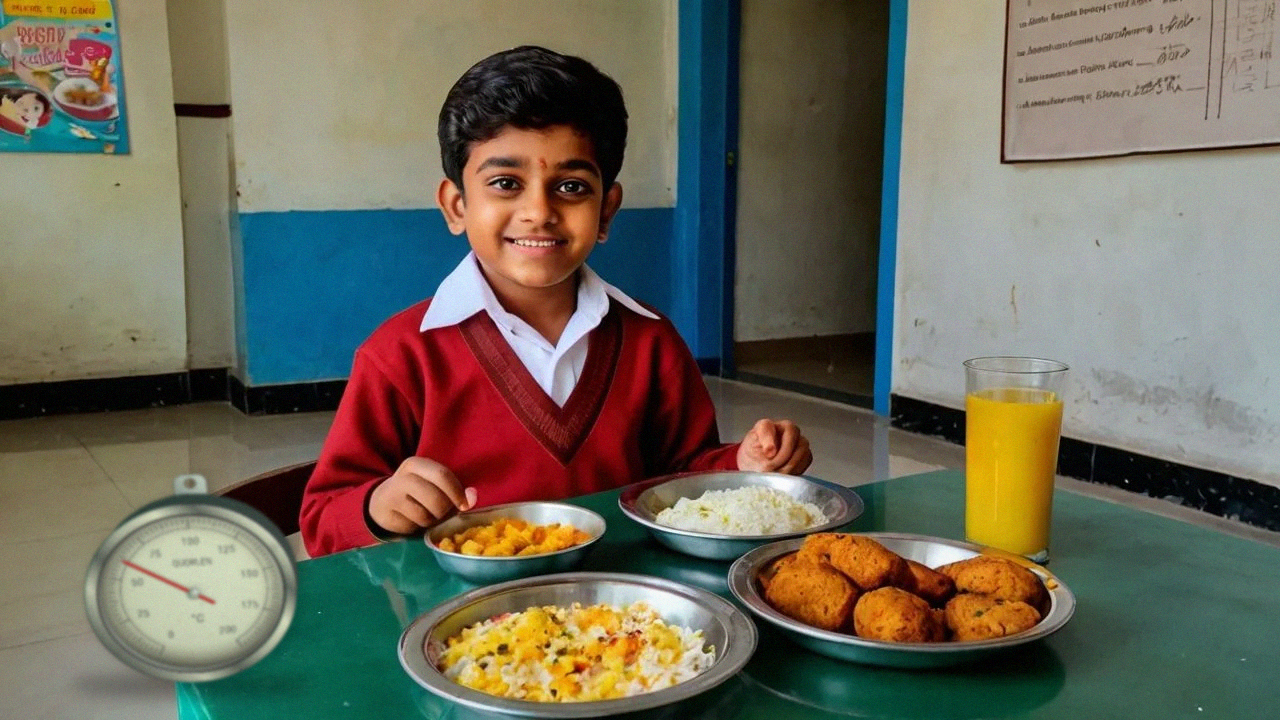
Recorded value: 62.5; °C
